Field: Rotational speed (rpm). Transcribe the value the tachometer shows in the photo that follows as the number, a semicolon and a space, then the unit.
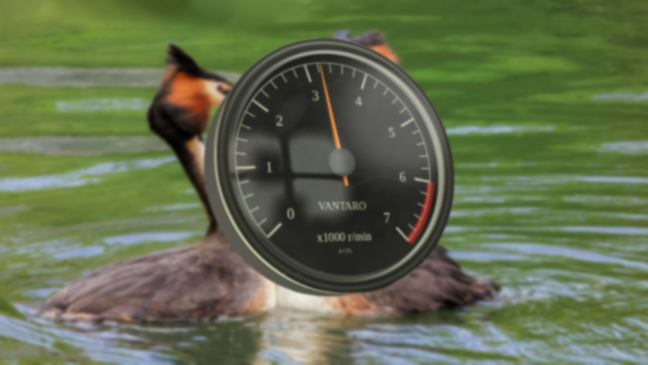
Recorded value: 3200; rpm
